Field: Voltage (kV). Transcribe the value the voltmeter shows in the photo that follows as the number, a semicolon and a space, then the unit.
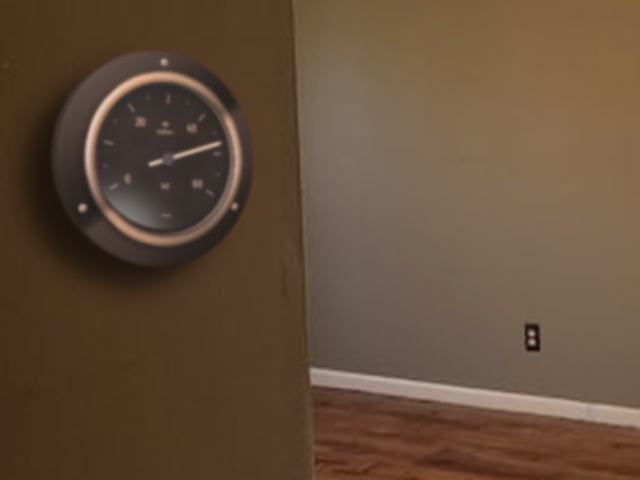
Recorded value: 47.5; kV
